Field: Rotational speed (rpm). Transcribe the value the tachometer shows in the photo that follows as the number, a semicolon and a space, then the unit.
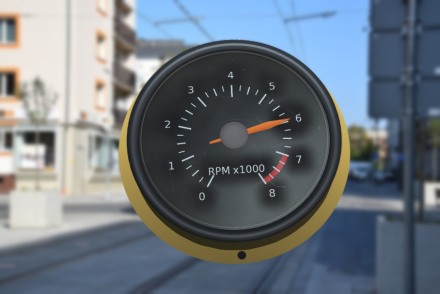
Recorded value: 6000; rpm
